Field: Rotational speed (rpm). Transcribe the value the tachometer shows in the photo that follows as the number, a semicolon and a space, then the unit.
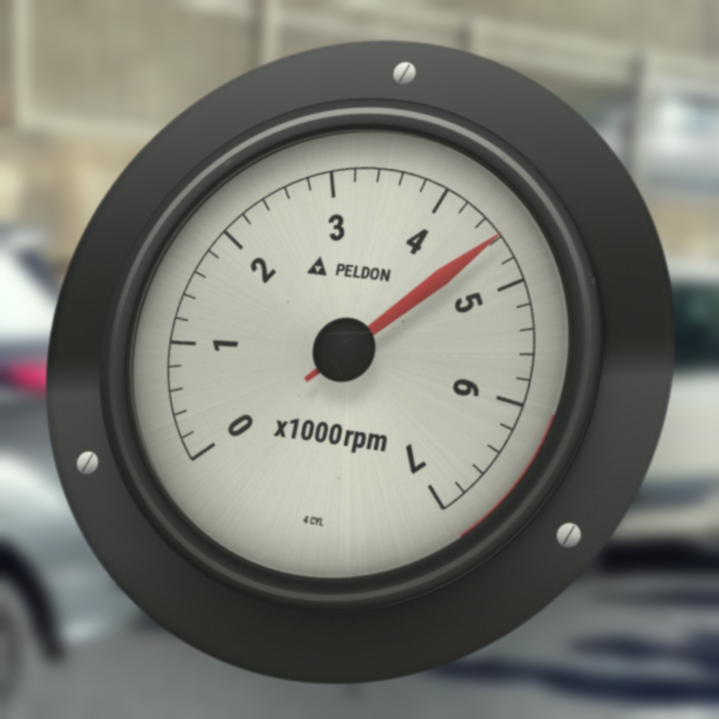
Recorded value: 4600; rpm
